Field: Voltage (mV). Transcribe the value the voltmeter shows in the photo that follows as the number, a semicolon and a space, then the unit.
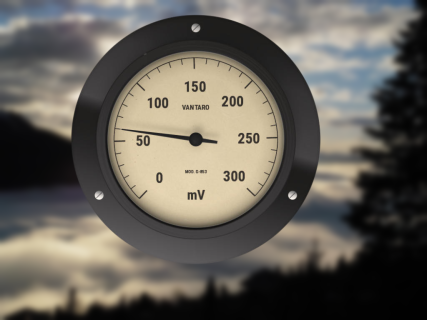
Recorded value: 60; mV
